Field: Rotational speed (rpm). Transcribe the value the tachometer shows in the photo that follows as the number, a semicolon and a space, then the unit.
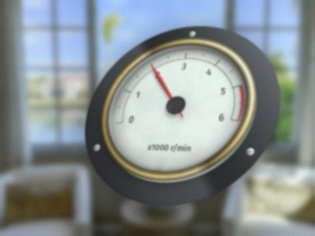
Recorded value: 2000; rpm
